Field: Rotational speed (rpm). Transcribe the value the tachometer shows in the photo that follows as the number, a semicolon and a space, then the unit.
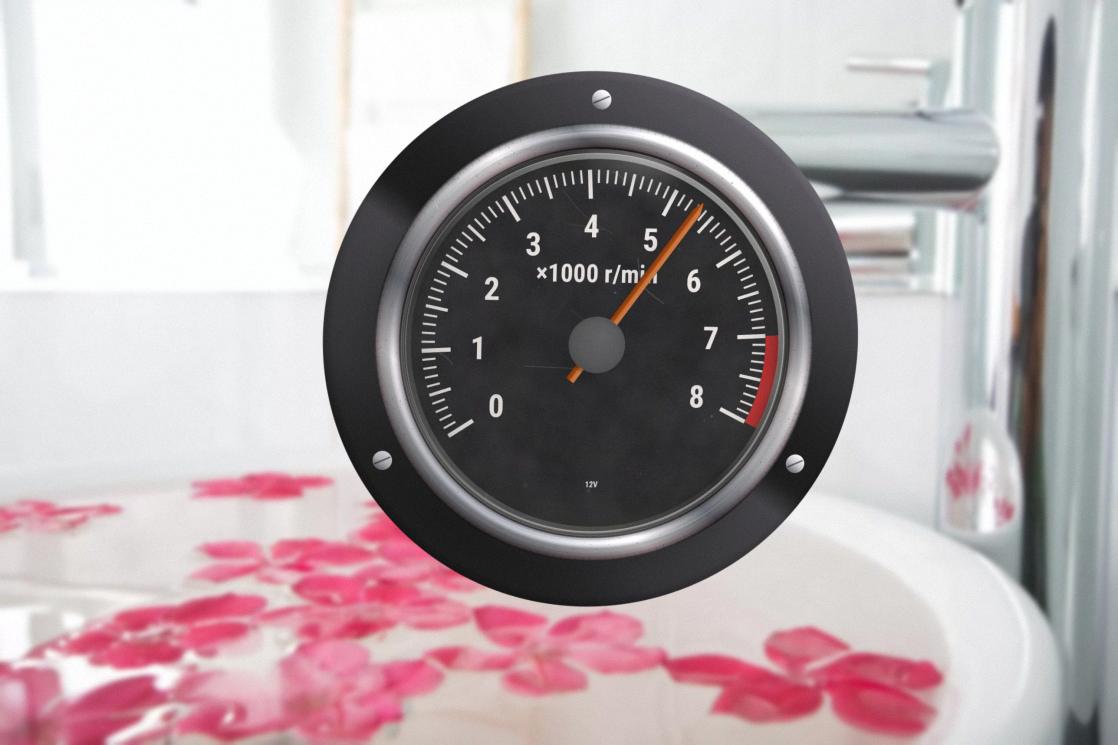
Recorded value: 5300; rpm
